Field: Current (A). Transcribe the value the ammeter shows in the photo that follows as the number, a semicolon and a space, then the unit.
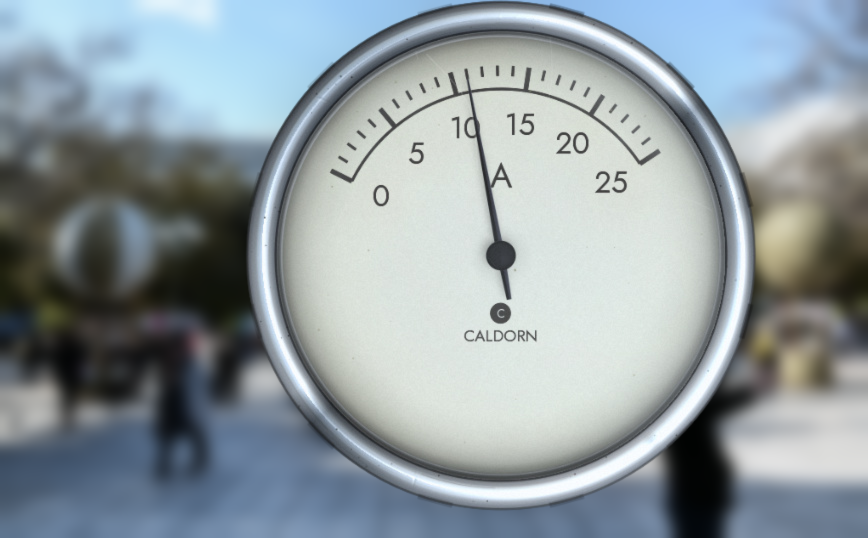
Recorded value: 11; A
